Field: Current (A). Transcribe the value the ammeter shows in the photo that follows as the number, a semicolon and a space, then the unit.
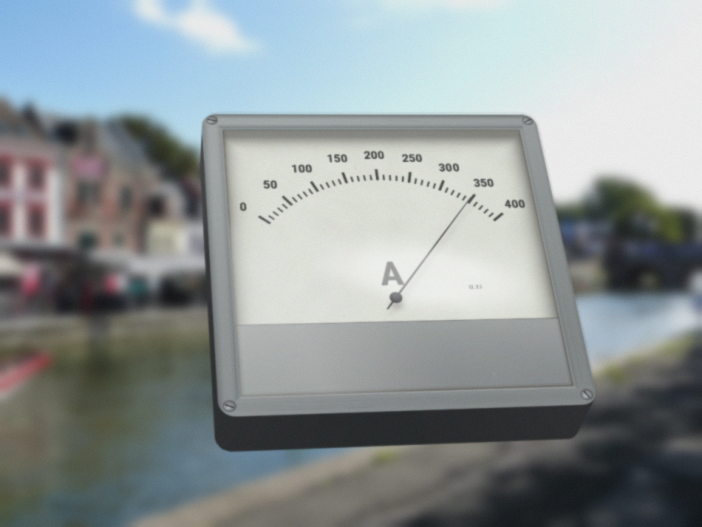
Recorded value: 350; A
